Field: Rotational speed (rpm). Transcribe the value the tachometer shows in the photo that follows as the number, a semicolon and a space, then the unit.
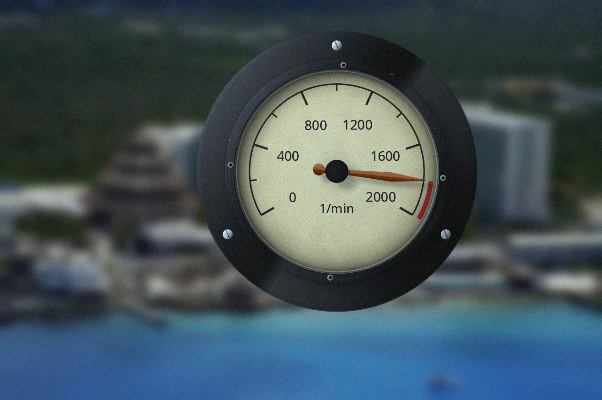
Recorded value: 1800; rpm
